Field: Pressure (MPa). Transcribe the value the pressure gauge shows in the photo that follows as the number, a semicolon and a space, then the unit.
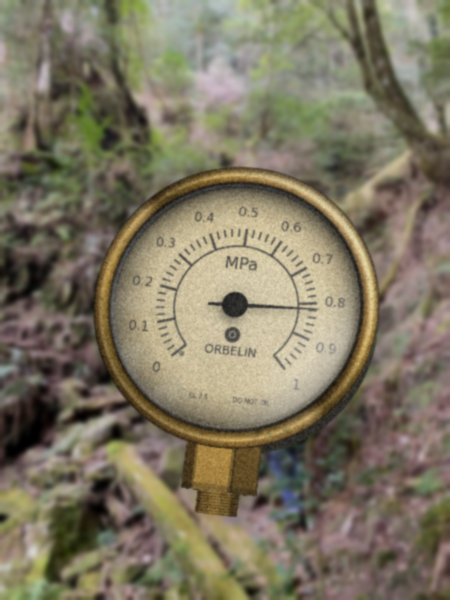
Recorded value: 0.82; MPa
